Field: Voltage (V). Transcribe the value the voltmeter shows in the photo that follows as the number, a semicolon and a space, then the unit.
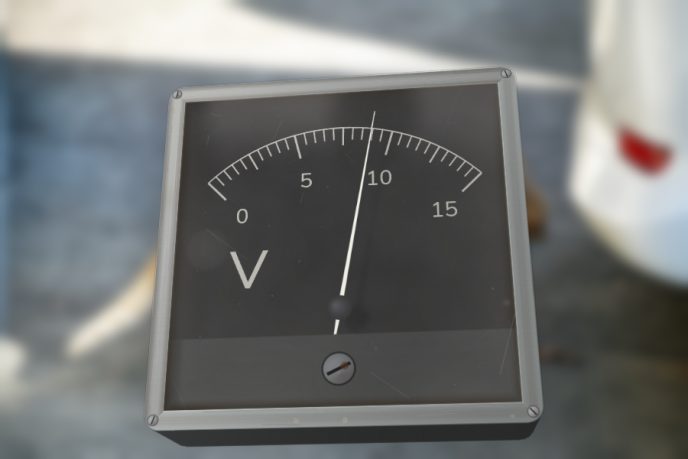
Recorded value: 9; V
